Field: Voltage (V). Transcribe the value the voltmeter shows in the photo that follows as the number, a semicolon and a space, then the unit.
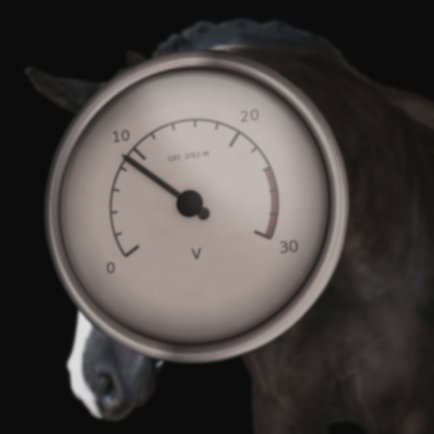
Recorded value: 9; V
